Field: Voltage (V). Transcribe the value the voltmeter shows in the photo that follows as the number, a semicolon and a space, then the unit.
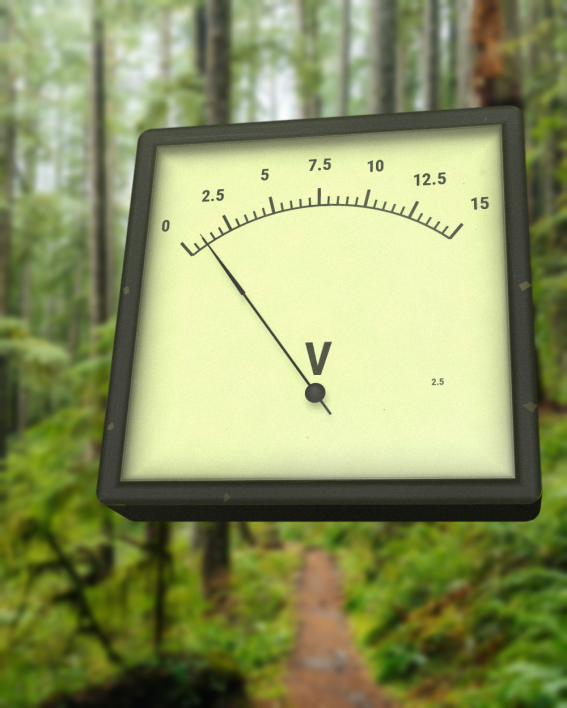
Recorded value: 1; V
